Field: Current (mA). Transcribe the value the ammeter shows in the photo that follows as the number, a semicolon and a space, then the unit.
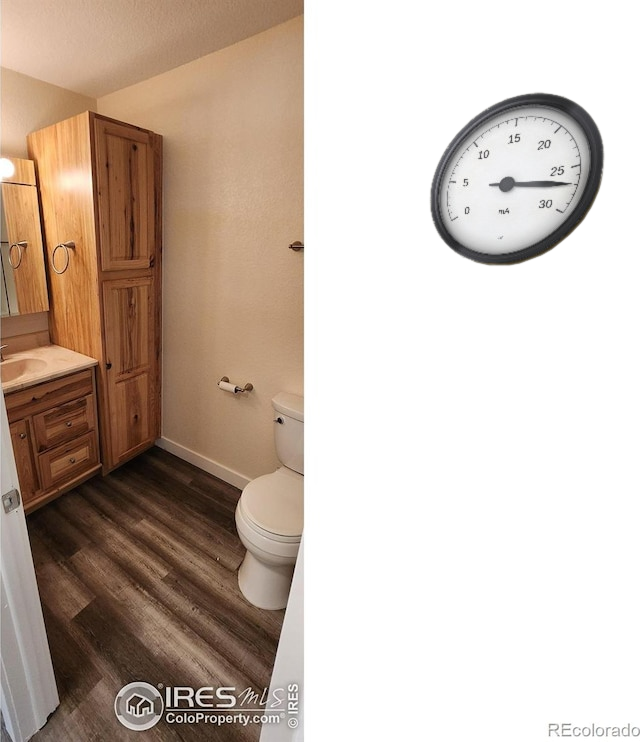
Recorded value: 27; mA
